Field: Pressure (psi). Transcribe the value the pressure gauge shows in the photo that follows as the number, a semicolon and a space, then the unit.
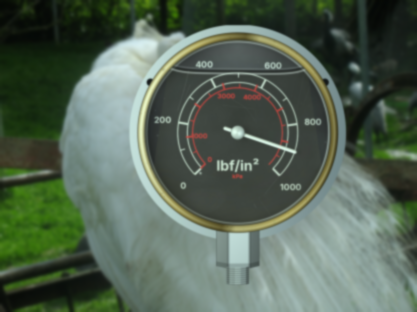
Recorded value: 900; psi
